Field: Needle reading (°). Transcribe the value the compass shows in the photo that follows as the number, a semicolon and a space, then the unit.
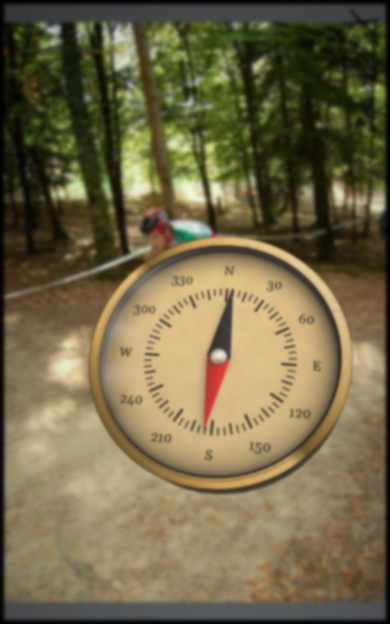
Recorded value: 185; °
